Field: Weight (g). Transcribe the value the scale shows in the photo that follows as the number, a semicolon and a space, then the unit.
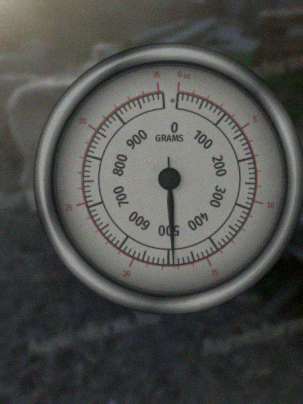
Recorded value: 490; g
